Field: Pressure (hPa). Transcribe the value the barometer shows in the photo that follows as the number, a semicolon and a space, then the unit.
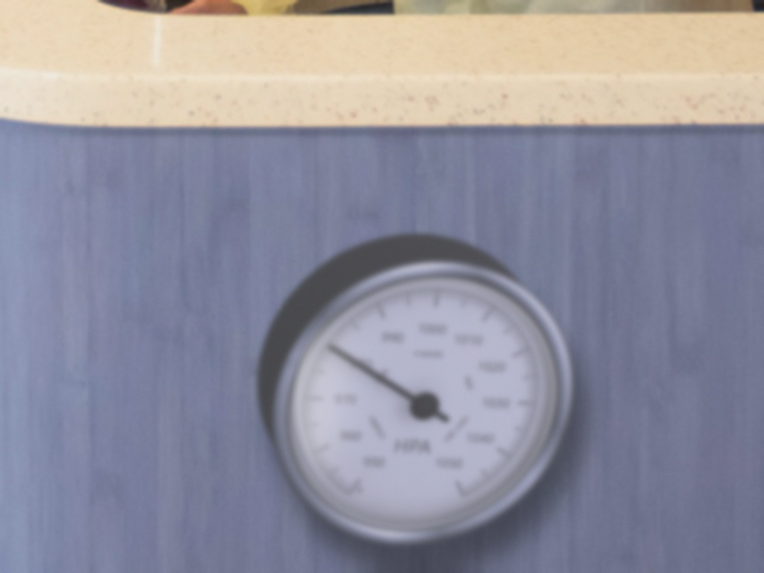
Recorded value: 980; hPa
